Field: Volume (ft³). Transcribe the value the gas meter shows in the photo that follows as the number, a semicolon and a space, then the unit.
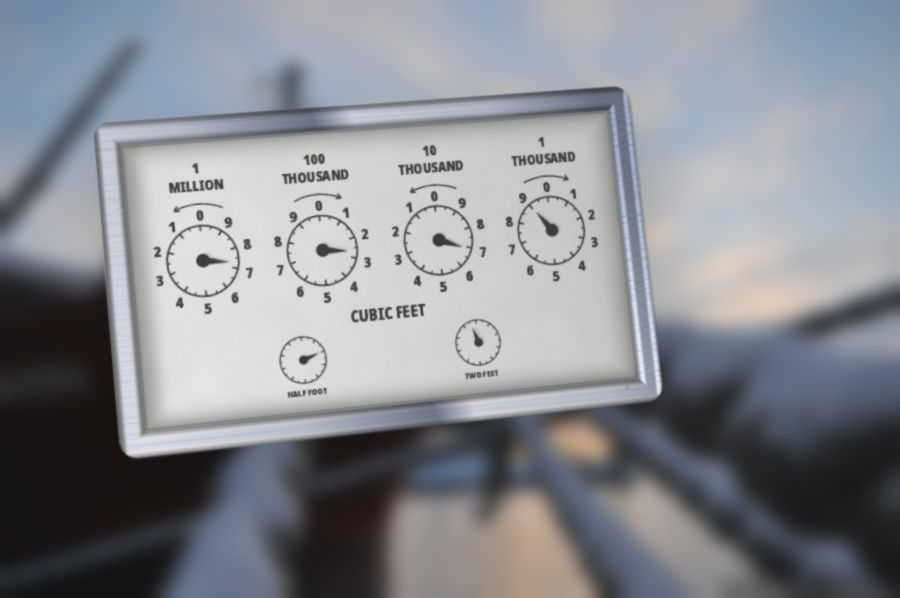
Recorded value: 726900; ft³
